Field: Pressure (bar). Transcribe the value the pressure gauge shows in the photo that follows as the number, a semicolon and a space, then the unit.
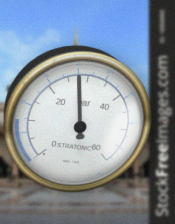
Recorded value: 27.5; bar
